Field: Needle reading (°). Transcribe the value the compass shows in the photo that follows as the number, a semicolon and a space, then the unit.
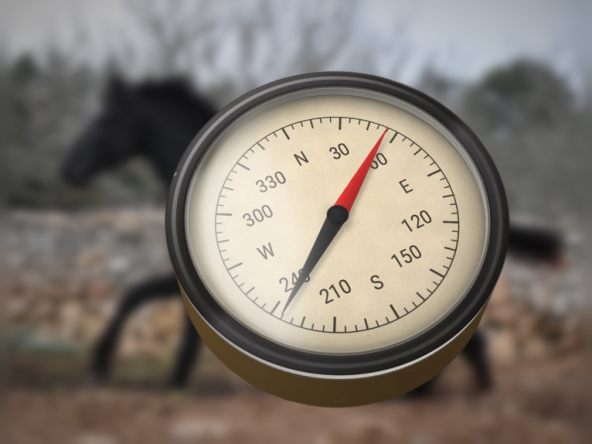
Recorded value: 55; °
